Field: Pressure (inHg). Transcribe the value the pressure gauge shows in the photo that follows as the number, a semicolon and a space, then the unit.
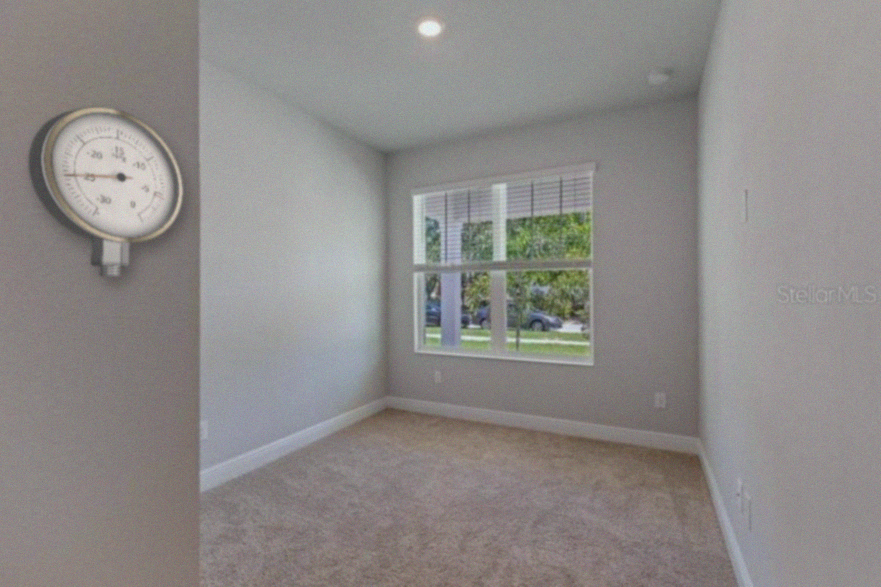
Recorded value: -25; inHg
